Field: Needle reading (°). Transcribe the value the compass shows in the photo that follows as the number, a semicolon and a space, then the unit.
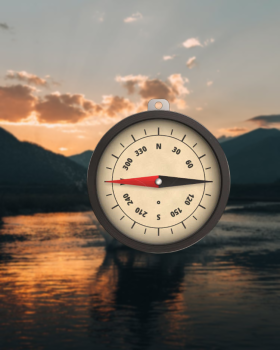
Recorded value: 270; °
